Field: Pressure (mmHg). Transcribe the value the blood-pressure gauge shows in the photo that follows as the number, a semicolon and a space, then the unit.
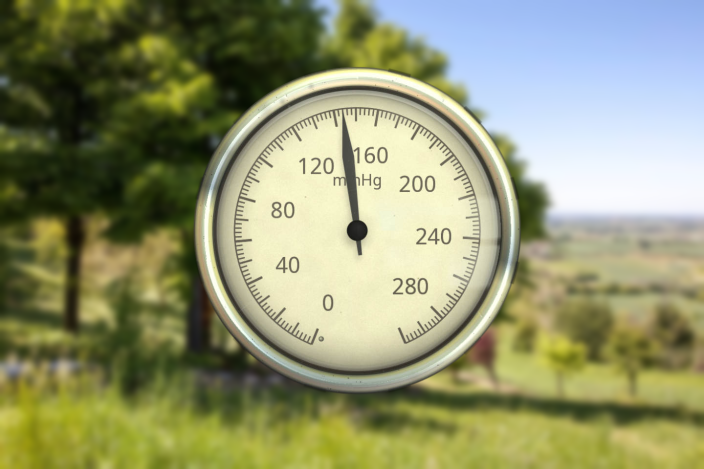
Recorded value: 144; mmHg
